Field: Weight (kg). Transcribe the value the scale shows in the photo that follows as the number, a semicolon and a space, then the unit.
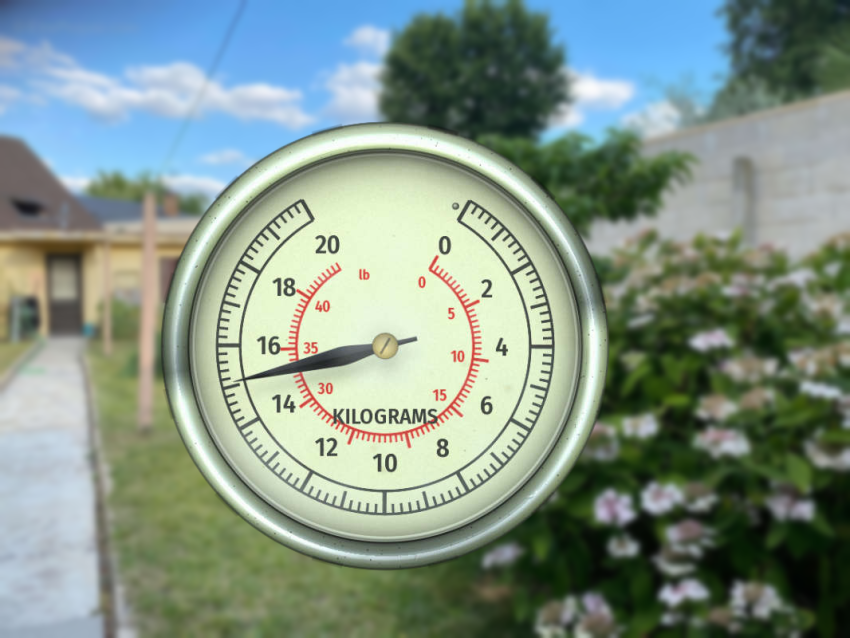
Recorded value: 15.1; kg
